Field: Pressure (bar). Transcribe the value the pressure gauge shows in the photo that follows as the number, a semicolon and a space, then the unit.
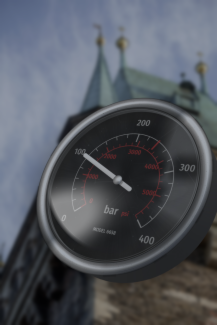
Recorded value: 100; bar
